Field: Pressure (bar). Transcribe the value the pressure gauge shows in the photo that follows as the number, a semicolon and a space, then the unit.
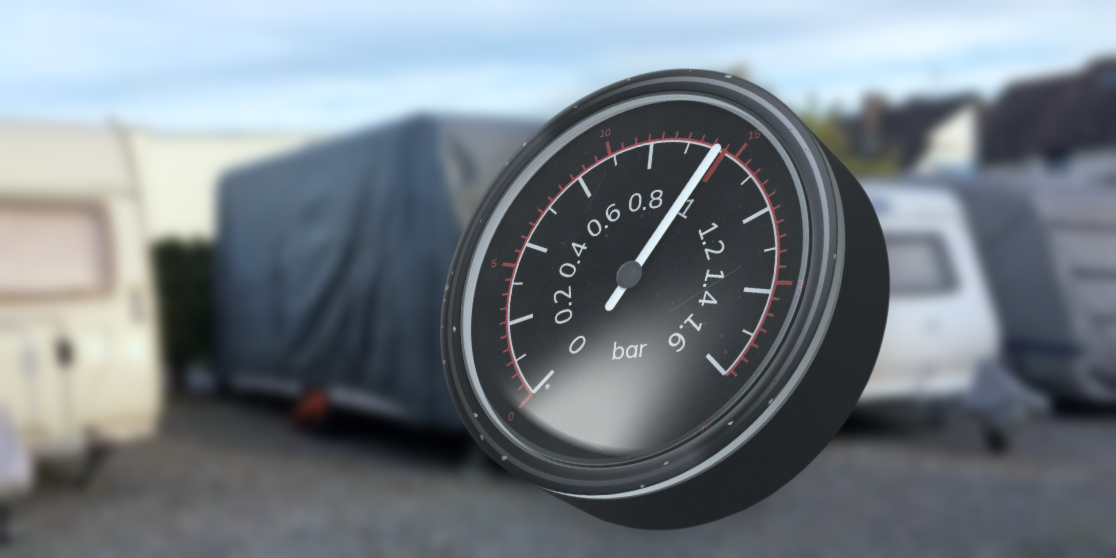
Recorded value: 1; bar
